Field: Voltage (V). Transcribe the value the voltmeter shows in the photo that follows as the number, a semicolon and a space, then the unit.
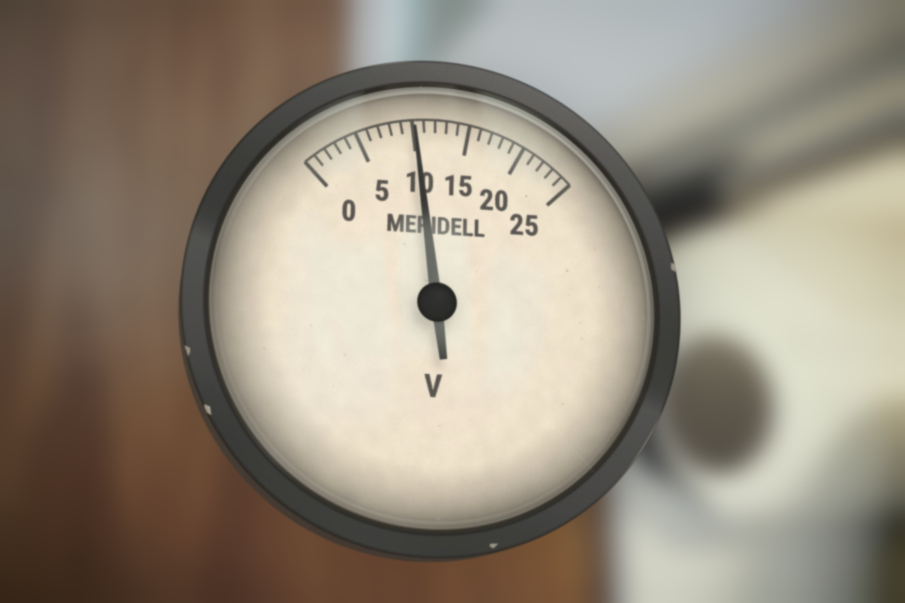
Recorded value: 10; V
